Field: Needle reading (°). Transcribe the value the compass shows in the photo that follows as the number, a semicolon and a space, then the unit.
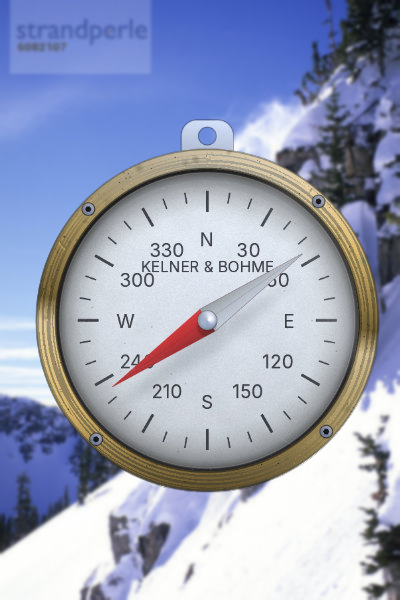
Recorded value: 235; °
